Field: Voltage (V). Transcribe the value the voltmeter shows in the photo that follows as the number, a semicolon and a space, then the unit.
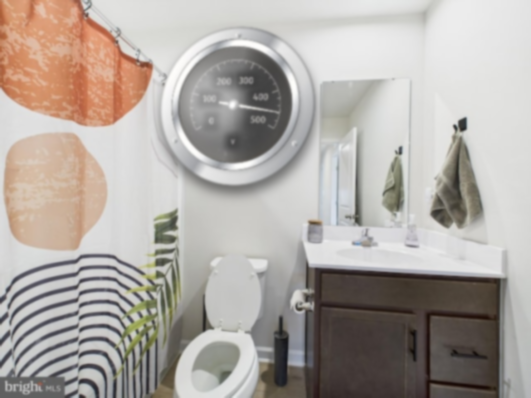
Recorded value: 460; V
